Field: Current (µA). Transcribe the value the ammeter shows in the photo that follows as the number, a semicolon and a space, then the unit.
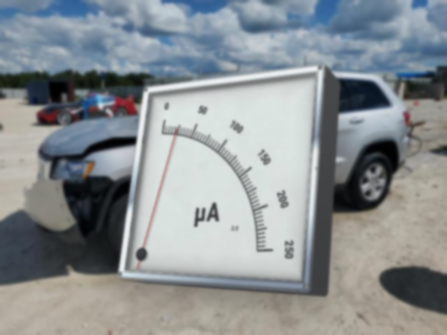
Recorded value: 25; µA
